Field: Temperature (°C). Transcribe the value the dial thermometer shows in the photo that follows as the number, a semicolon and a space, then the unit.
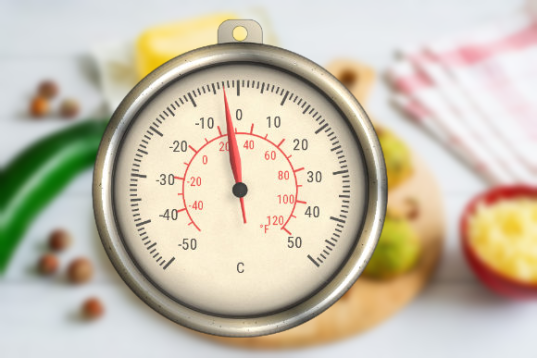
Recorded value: -3; °C
